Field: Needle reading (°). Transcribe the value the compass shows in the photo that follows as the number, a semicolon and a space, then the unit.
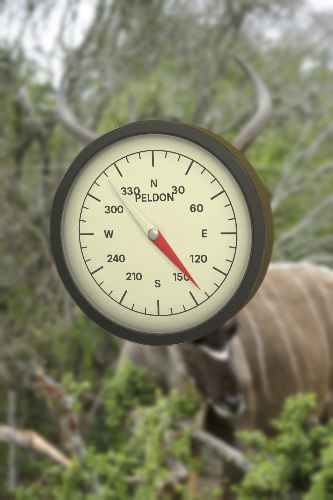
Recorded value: 140; °
